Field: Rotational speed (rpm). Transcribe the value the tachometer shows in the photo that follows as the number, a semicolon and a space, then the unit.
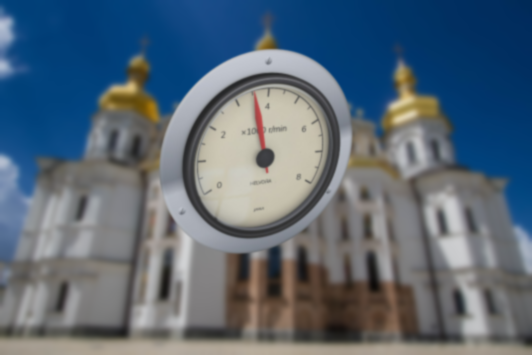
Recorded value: 3500; rpm
